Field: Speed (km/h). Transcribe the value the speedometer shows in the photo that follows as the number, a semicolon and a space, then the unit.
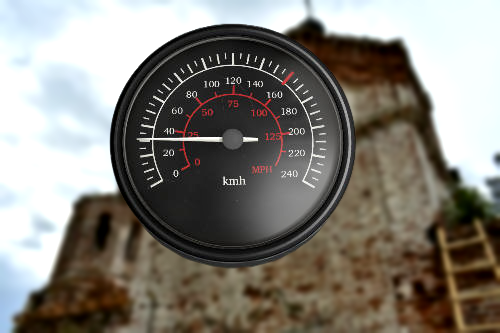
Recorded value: 30; km/h
